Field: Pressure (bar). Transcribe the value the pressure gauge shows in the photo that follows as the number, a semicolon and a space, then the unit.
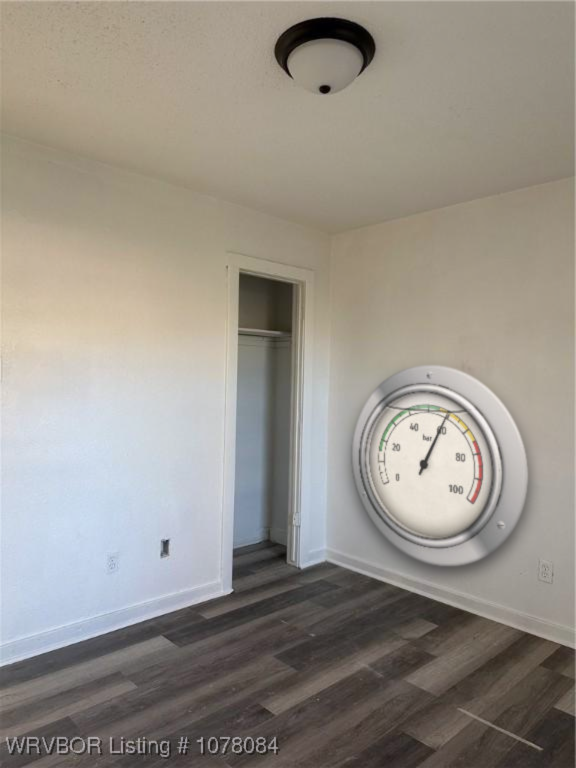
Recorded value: 60; bar
